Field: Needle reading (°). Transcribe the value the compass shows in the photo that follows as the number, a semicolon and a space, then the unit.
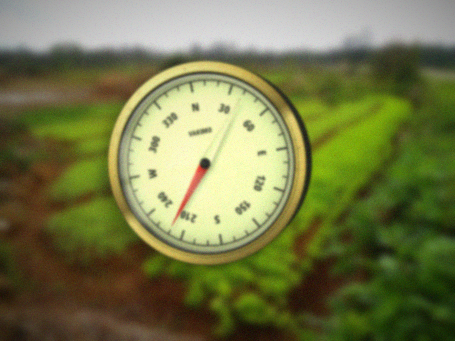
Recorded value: 220; °
